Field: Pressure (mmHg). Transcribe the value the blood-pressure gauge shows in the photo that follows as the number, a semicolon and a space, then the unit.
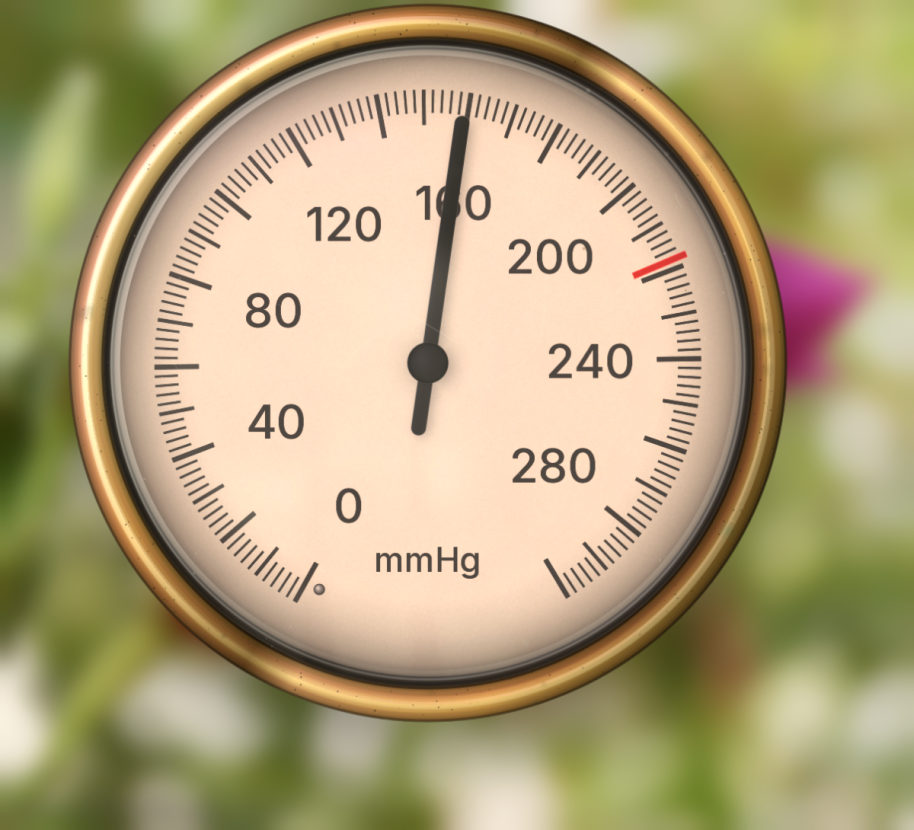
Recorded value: 159; mmHg
